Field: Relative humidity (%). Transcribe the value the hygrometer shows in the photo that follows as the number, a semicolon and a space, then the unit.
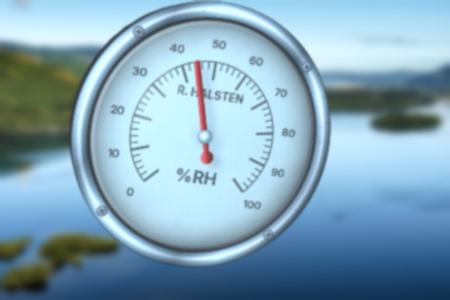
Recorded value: 44; %
